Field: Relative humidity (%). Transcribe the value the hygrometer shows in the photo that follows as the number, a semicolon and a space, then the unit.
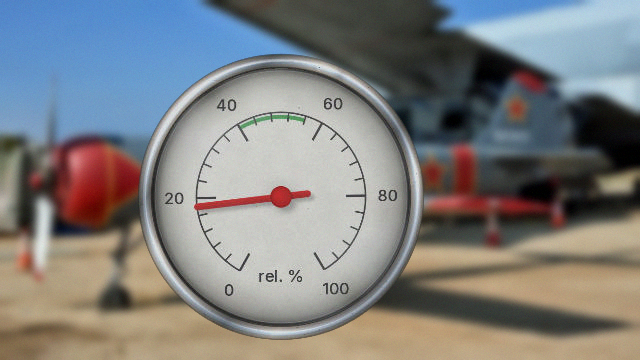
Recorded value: 18; %
